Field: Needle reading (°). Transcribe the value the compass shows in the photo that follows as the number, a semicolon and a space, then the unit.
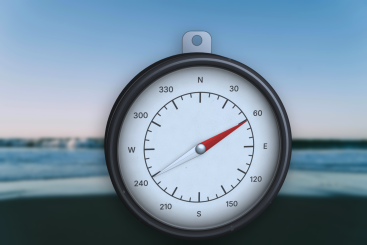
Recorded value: 60; °
